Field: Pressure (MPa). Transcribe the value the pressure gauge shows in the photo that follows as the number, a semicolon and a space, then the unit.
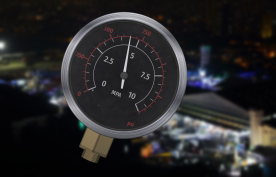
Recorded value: 4.5; MPa
